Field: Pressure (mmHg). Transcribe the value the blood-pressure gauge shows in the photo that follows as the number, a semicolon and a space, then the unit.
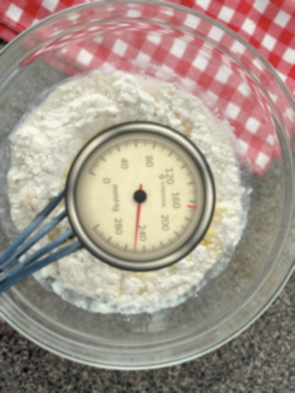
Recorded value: 250; mmHg
